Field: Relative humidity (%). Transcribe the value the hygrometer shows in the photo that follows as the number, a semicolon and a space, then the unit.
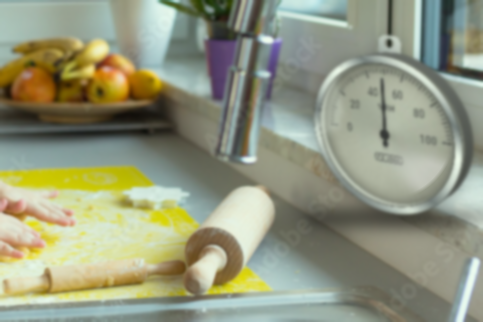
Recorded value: 50; %
